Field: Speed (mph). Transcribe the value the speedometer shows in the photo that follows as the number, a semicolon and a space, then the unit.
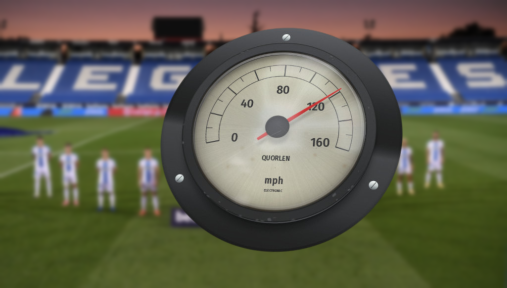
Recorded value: 120; mph
